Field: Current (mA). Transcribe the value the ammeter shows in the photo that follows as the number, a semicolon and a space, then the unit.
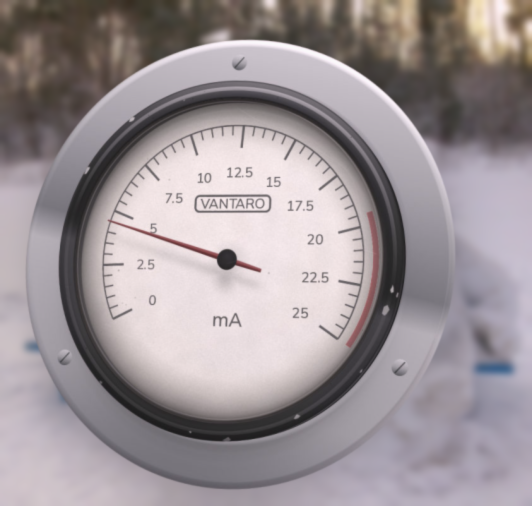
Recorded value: 4.5; mA
